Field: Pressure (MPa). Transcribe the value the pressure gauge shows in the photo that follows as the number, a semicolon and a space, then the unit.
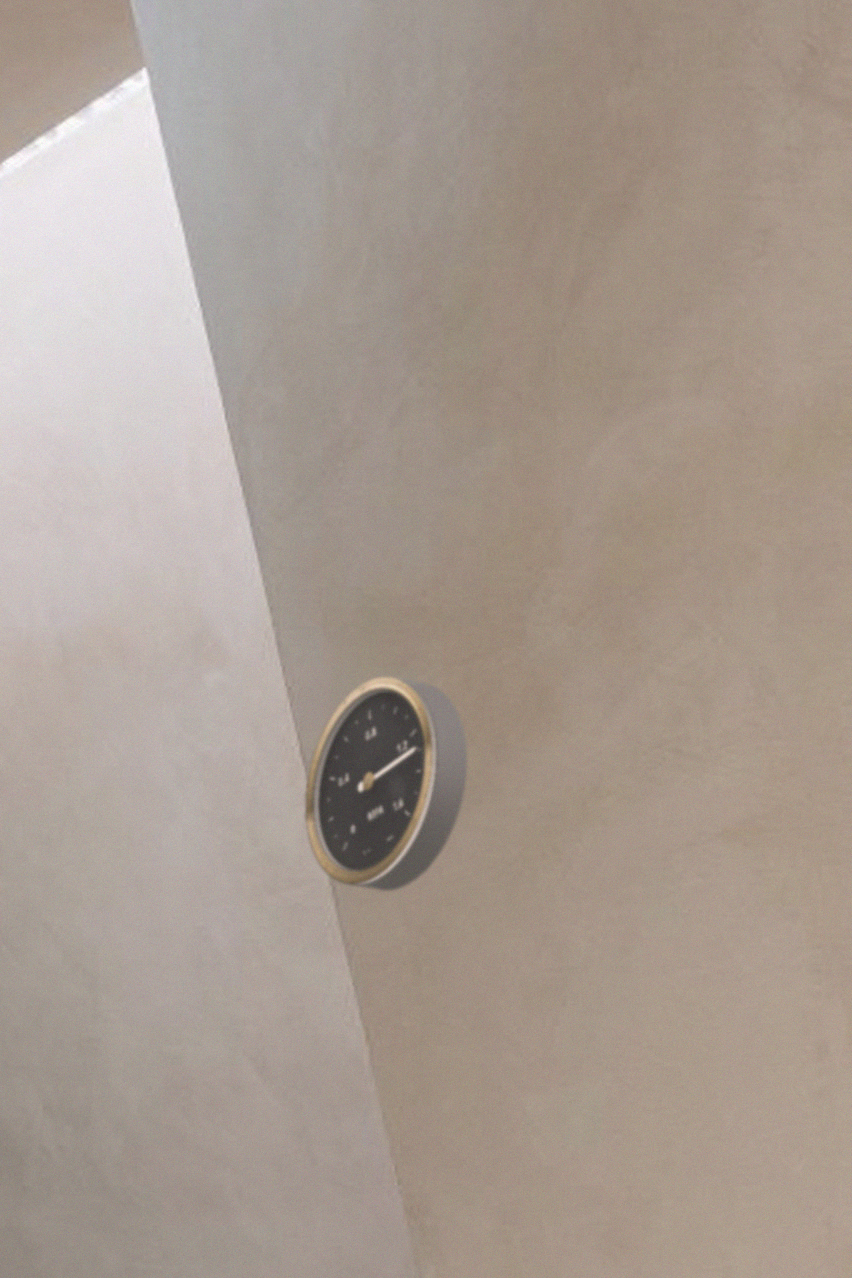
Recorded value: 1.3; MPa
